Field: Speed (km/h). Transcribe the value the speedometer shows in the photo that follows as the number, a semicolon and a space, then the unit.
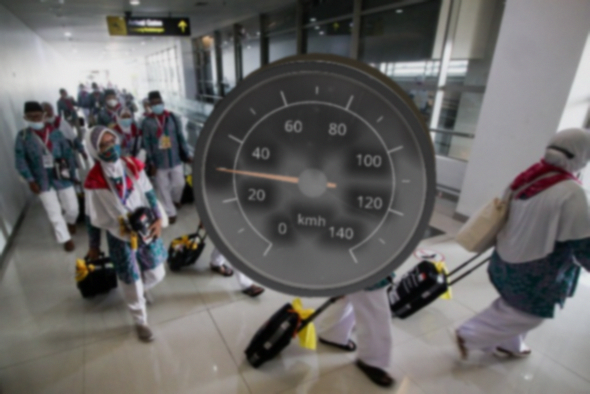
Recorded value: 30; km/h
